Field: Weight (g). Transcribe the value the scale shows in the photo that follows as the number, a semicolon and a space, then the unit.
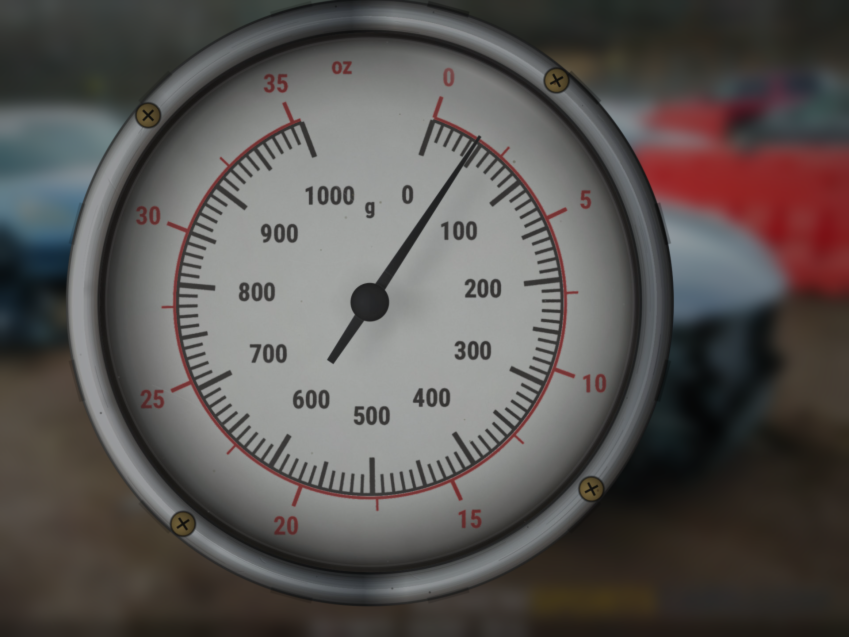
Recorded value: 45; g
